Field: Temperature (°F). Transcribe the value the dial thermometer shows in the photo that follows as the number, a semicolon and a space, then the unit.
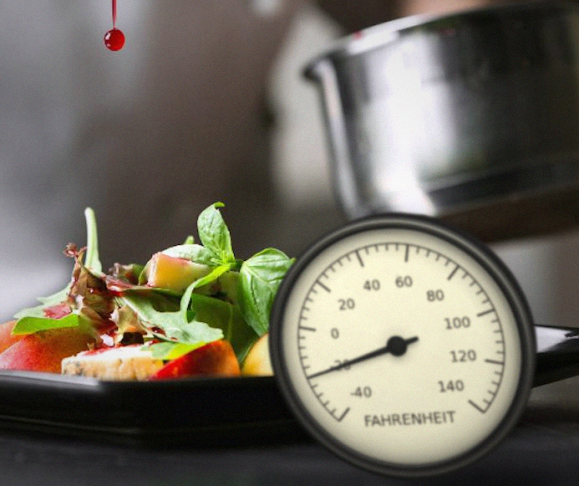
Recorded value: -20; °F
